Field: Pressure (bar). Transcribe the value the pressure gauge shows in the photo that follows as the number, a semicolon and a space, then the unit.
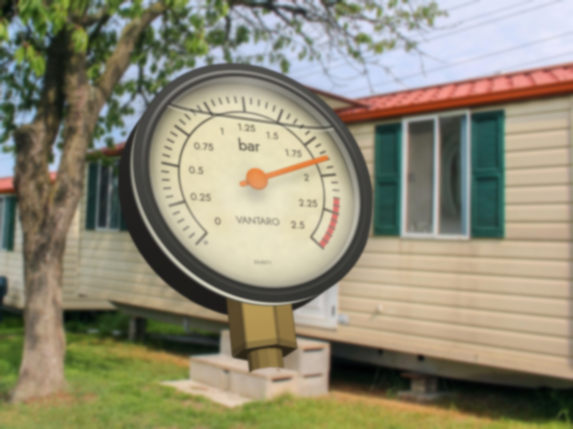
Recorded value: 1.9; bar
